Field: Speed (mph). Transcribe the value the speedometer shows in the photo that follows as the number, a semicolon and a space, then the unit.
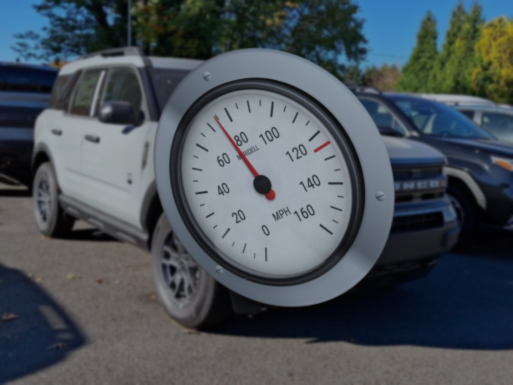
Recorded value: 75; mph
